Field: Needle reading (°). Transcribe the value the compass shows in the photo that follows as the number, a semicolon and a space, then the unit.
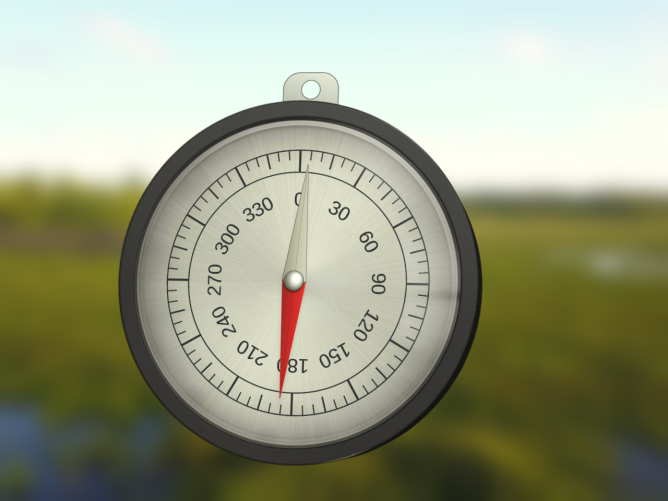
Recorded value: 185; °
